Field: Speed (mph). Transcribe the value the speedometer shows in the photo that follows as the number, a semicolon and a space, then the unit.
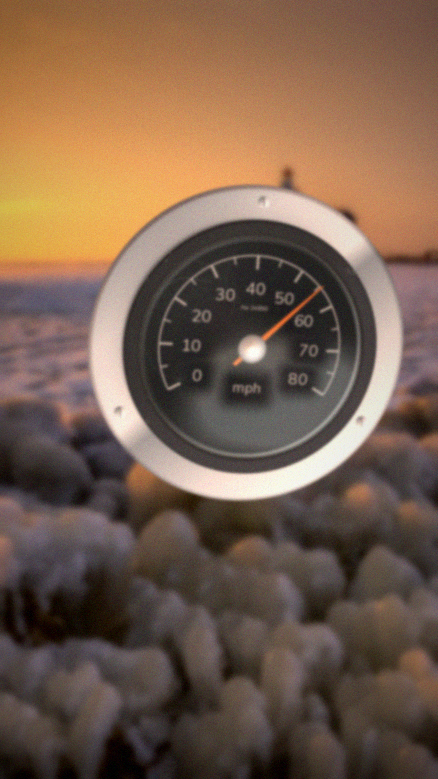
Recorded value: 55; mph
